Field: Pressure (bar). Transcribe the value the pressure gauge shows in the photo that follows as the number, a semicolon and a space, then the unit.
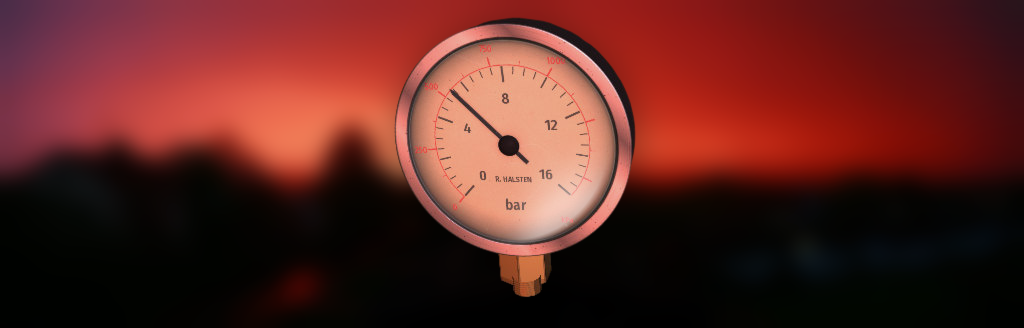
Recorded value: 5.5; bar
